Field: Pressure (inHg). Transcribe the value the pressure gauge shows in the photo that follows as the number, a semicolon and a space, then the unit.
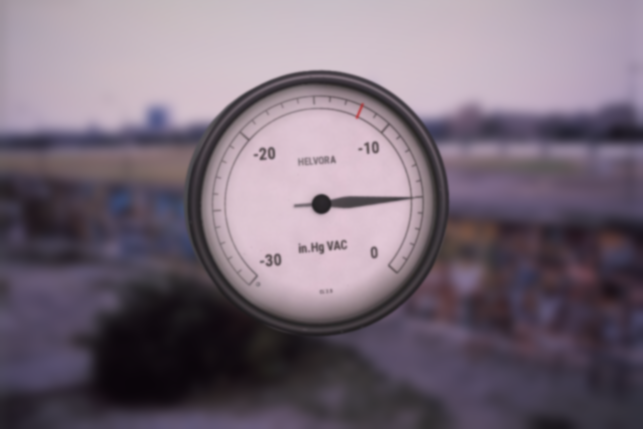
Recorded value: -5; inHg
